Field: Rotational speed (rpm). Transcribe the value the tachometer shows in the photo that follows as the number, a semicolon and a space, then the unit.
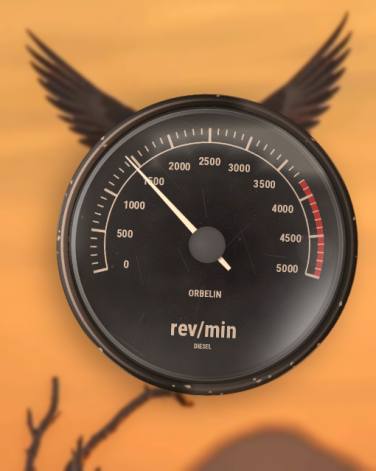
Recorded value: 1450; rpm
